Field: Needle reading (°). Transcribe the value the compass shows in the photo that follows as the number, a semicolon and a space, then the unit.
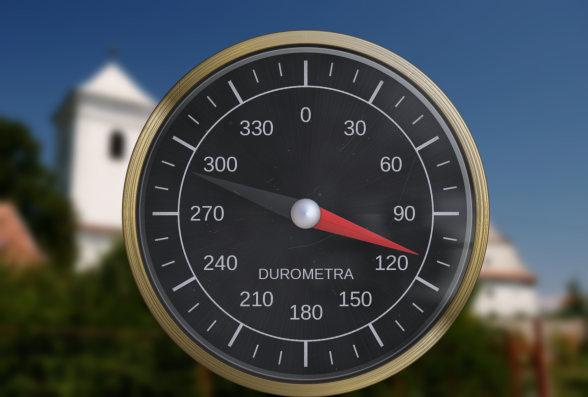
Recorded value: 110; °
